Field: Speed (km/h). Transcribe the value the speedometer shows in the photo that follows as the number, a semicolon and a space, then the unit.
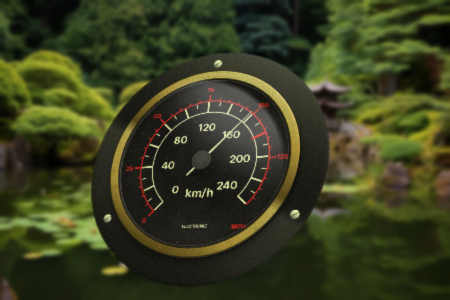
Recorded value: 160; km/h
